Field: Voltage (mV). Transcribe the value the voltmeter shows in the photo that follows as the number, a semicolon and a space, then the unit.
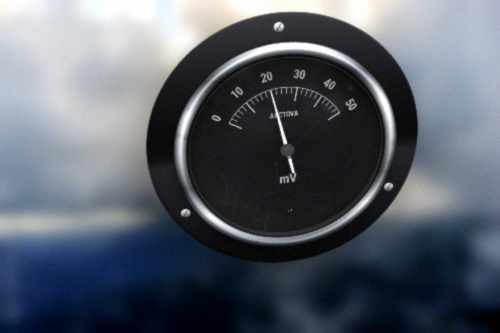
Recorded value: 20; mV
